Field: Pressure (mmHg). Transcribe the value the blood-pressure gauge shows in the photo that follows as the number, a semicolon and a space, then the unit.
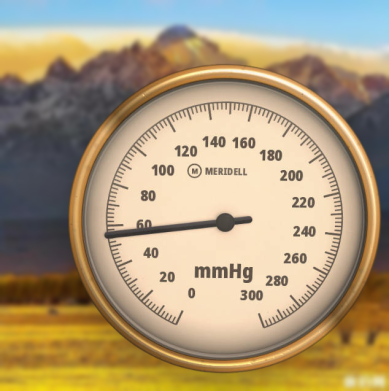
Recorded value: 56; mmHg
